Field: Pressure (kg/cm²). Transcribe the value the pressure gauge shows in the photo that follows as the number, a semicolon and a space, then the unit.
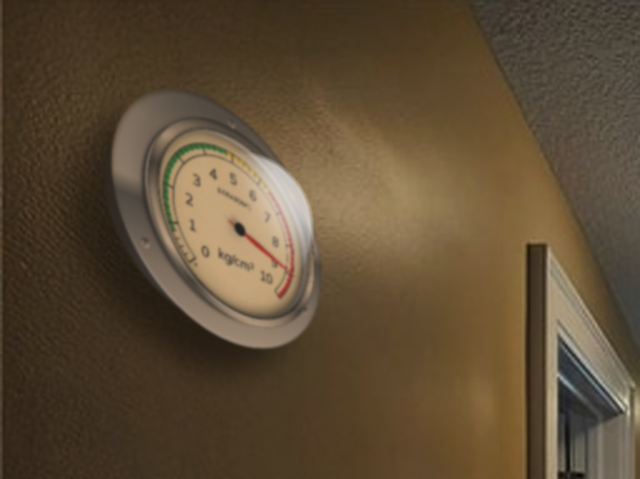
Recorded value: 9; kg/cm²
